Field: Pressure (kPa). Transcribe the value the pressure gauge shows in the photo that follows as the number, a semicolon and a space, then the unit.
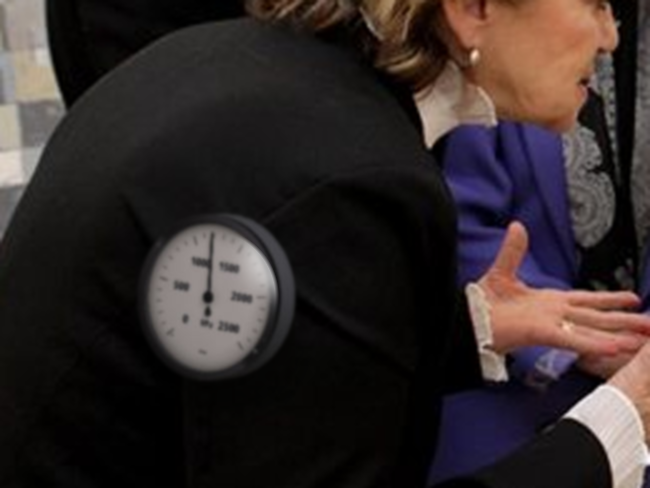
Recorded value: 1200; kPa
